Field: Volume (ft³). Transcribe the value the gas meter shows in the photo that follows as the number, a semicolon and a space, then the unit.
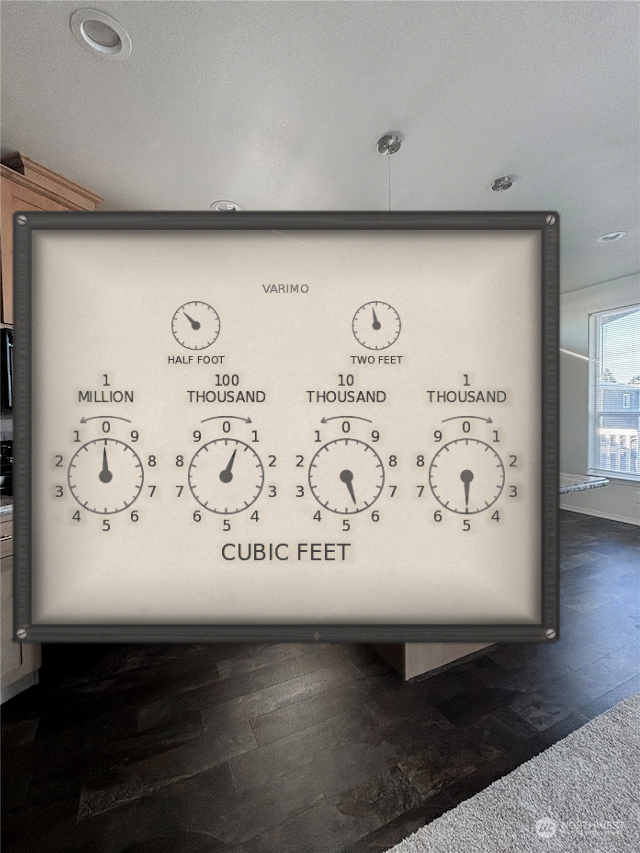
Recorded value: 5500; ft³
